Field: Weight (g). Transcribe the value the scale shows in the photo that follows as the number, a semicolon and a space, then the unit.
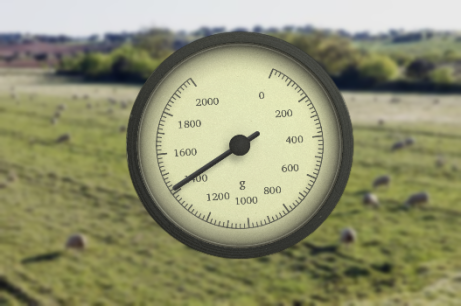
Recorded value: 1420; g
